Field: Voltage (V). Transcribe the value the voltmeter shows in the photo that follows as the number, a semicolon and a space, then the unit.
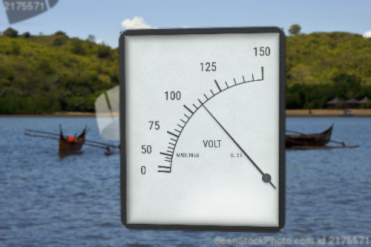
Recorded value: 110; V
